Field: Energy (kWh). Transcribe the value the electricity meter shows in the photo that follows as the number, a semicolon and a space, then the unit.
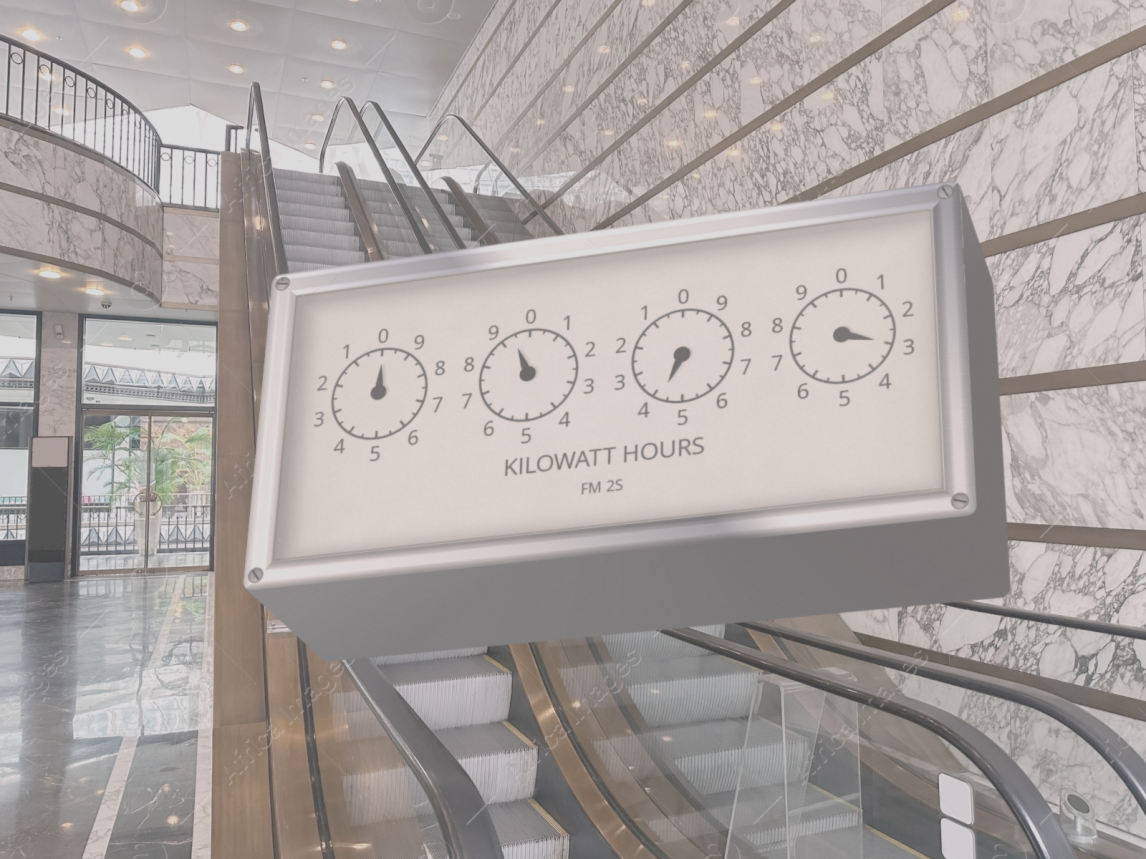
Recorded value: 9943; kWh
